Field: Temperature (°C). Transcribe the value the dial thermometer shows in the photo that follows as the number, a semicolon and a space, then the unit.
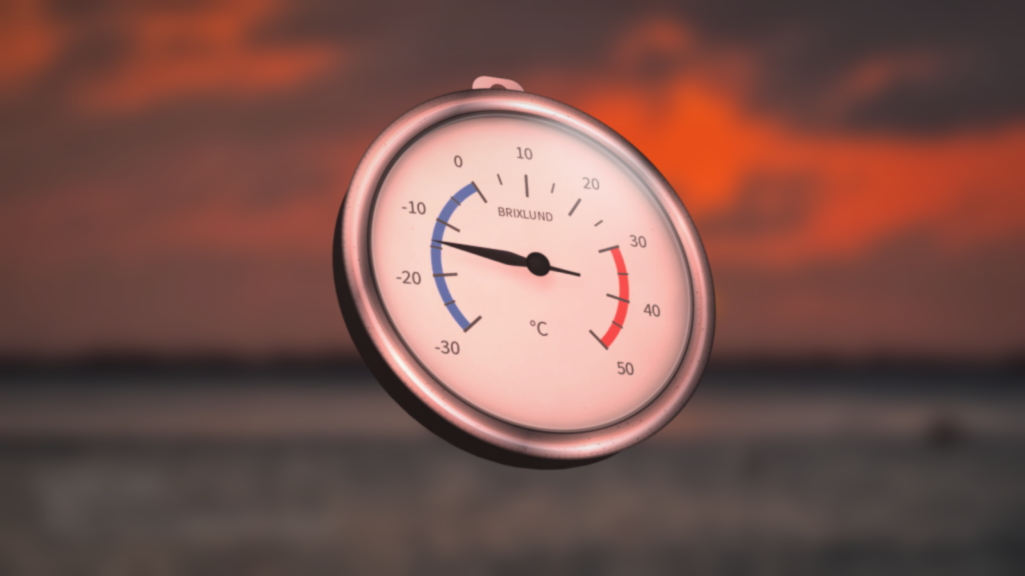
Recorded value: -15; °C
